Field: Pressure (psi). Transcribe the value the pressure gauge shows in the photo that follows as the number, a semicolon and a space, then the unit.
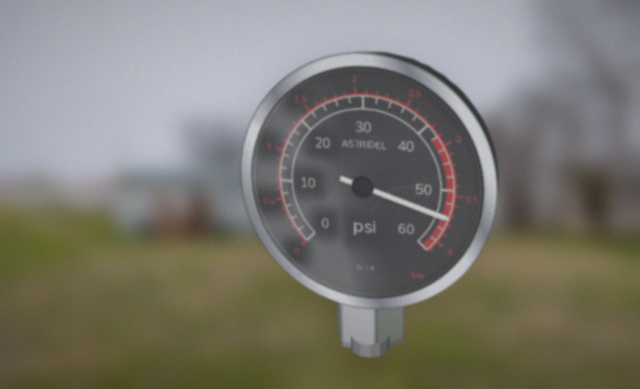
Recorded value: 54; psi
